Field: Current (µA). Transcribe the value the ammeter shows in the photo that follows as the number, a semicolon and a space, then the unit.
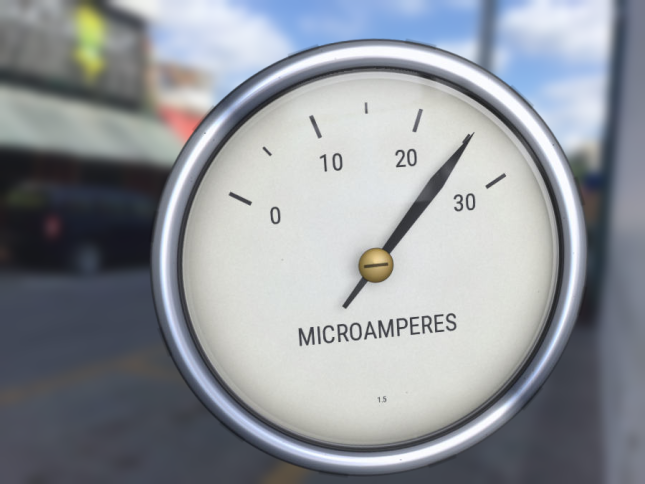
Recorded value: 25; µA
